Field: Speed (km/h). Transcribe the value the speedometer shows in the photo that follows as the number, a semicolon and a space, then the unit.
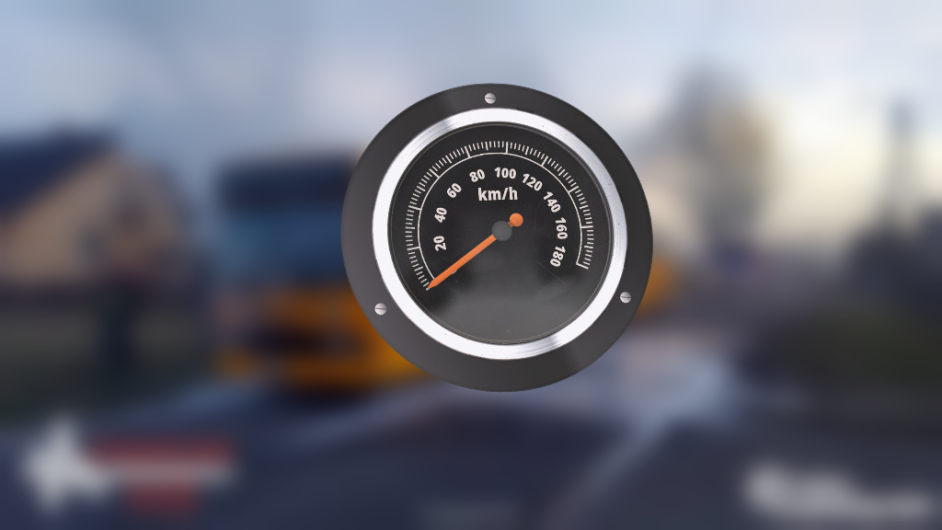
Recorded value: 0; km/h
